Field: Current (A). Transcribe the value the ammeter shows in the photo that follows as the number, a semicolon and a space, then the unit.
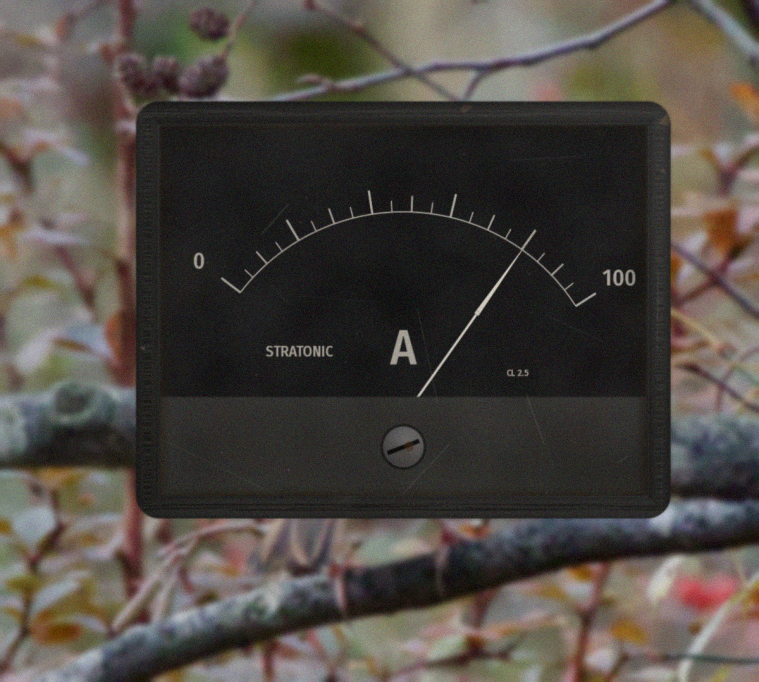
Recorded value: 80; A
